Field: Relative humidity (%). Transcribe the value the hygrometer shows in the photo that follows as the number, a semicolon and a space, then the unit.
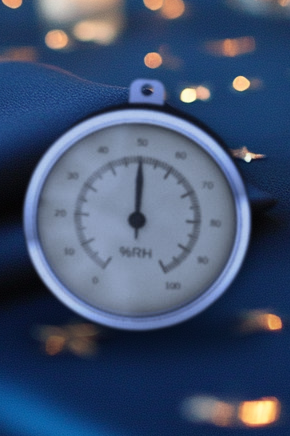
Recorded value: 50; %
